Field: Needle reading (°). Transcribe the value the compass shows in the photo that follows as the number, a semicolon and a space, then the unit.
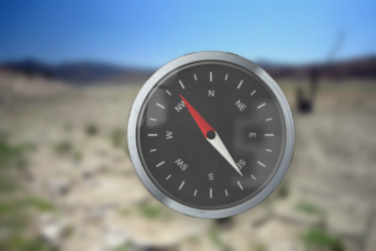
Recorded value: 322.5; °
